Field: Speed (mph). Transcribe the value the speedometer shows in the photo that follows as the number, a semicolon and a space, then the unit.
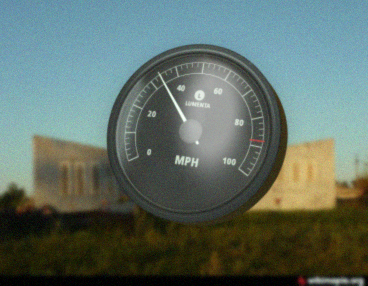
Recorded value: 34; mph
